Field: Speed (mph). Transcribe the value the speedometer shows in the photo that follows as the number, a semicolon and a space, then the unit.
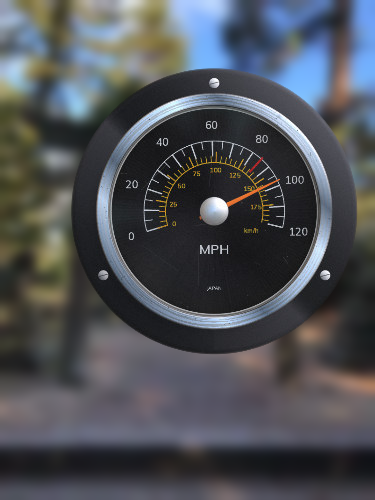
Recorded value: 97.5; mph
